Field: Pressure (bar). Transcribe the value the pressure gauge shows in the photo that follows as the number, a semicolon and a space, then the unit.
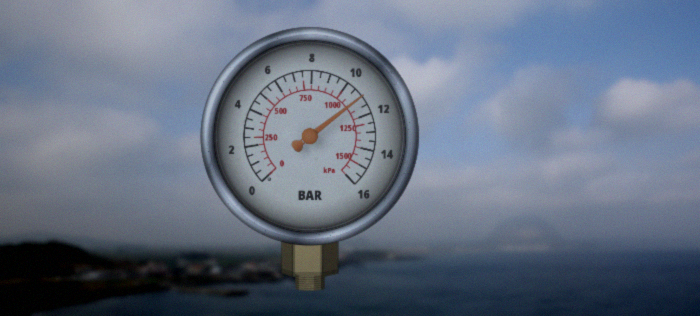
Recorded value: 11; bar
